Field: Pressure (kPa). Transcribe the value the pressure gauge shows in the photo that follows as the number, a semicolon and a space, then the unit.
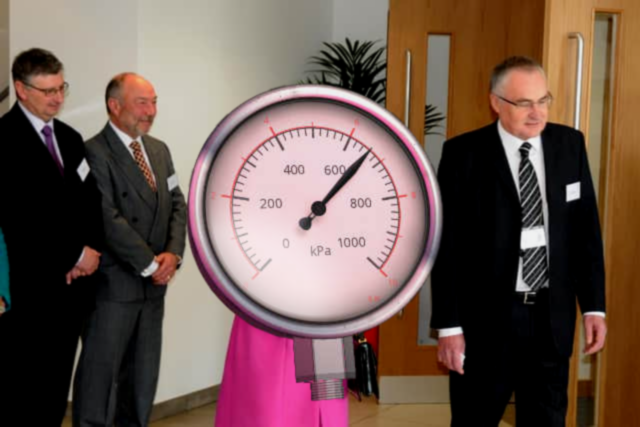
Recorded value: 660; kPa
